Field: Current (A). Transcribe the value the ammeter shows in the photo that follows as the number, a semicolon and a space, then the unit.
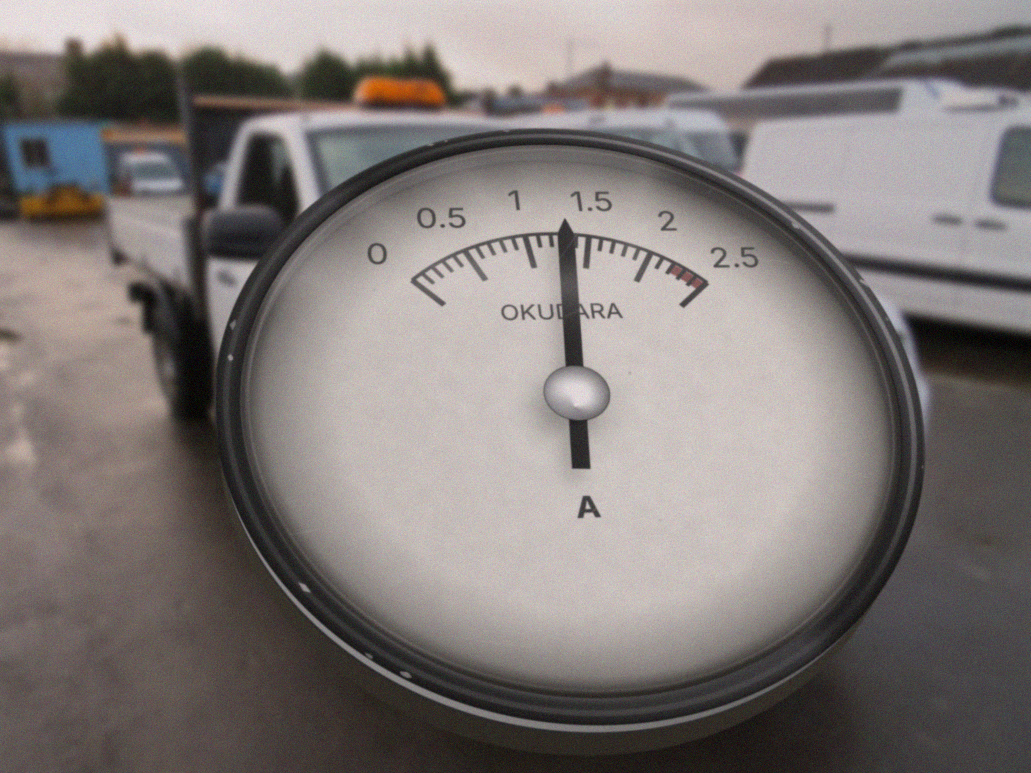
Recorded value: 1.3; A
